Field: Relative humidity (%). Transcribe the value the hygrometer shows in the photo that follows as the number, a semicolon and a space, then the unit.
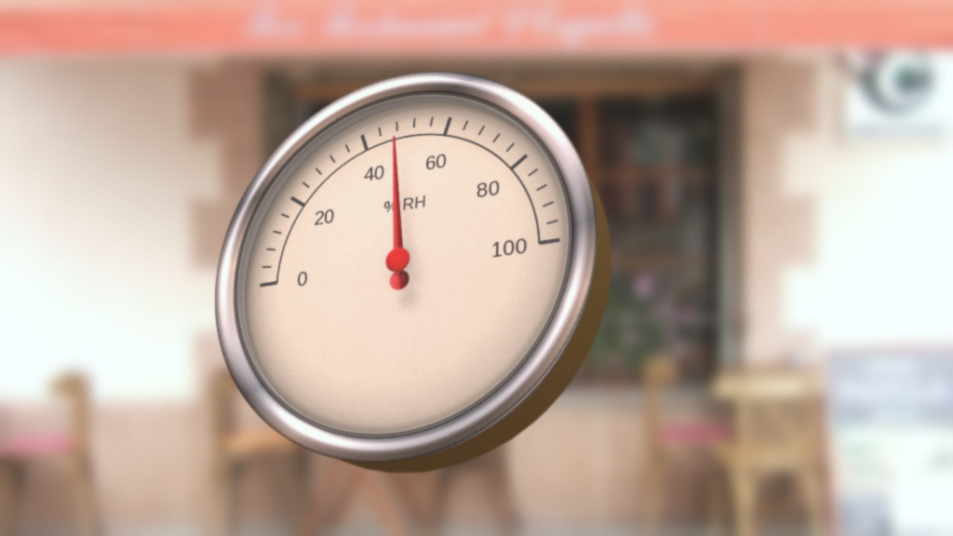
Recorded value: 48; %
